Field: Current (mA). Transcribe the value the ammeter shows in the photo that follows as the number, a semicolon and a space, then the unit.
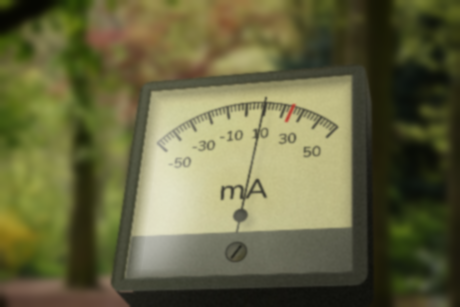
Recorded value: 10; mA
